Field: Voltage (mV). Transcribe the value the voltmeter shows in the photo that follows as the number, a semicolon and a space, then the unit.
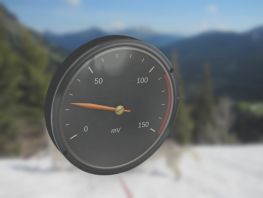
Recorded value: 25; mV
